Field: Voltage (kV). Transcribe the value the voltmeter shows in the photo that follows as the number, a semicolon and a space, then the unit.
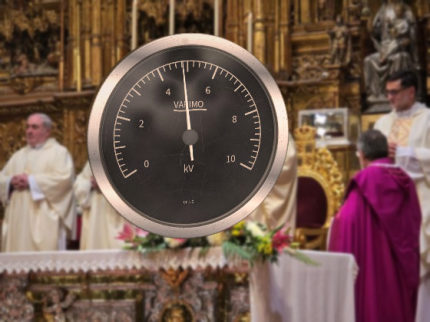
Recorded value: 4.8; kV
